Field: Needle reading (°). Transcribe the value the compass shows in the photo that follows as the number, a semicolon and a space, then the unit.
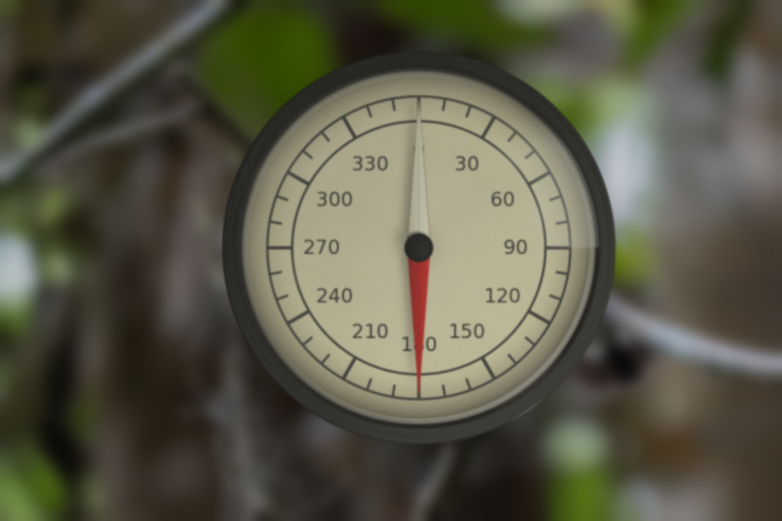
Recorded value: 180; °
